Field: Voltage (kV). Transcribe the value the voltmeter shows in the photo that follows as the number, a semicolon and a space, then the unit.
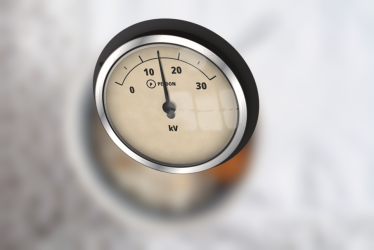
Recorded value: 15; kV
